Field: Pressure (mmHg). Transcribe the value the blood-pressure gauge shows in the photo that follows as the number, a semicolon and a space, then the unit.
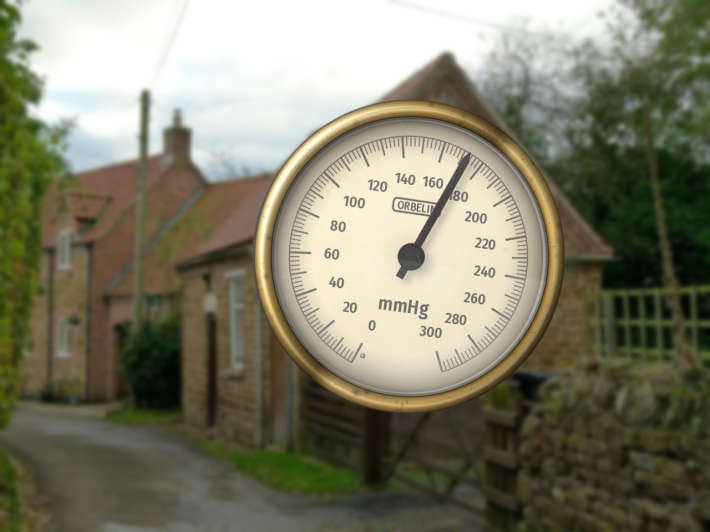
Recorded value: 172; mmHg
